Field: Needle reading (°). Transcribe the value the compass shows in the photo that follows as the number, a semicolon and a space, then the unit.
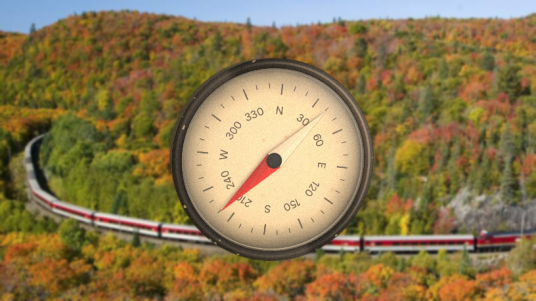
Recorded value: 220; °
